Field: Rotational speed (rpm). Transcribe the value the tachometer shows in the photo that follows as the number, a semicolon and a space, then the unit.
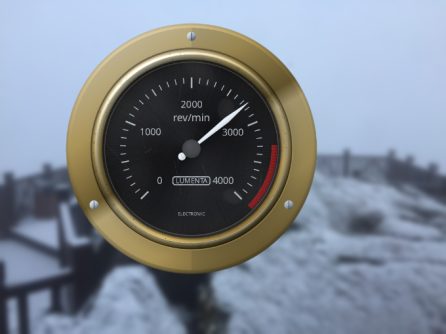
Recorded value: 2750; rpm
